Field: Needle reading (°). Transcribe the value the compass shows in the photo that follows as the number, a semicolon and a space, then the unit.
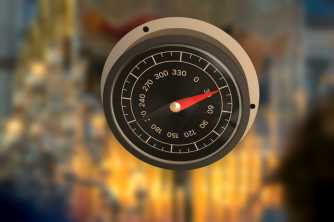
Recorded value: 30; °
